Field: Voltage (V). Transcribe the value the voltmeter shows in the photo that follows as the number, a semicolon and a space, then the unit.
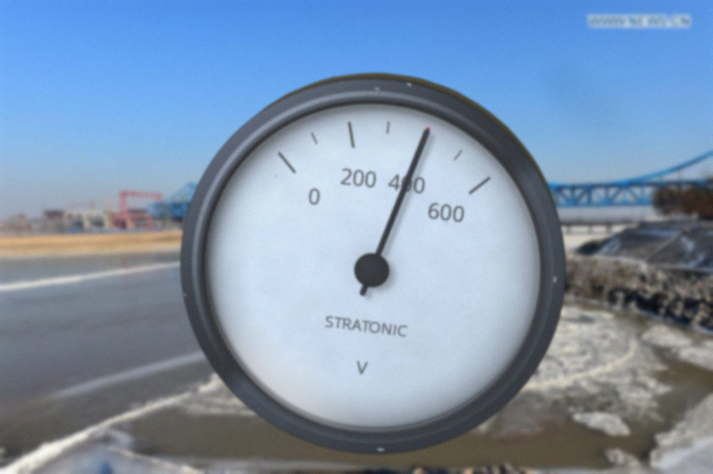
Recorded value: 400; V
